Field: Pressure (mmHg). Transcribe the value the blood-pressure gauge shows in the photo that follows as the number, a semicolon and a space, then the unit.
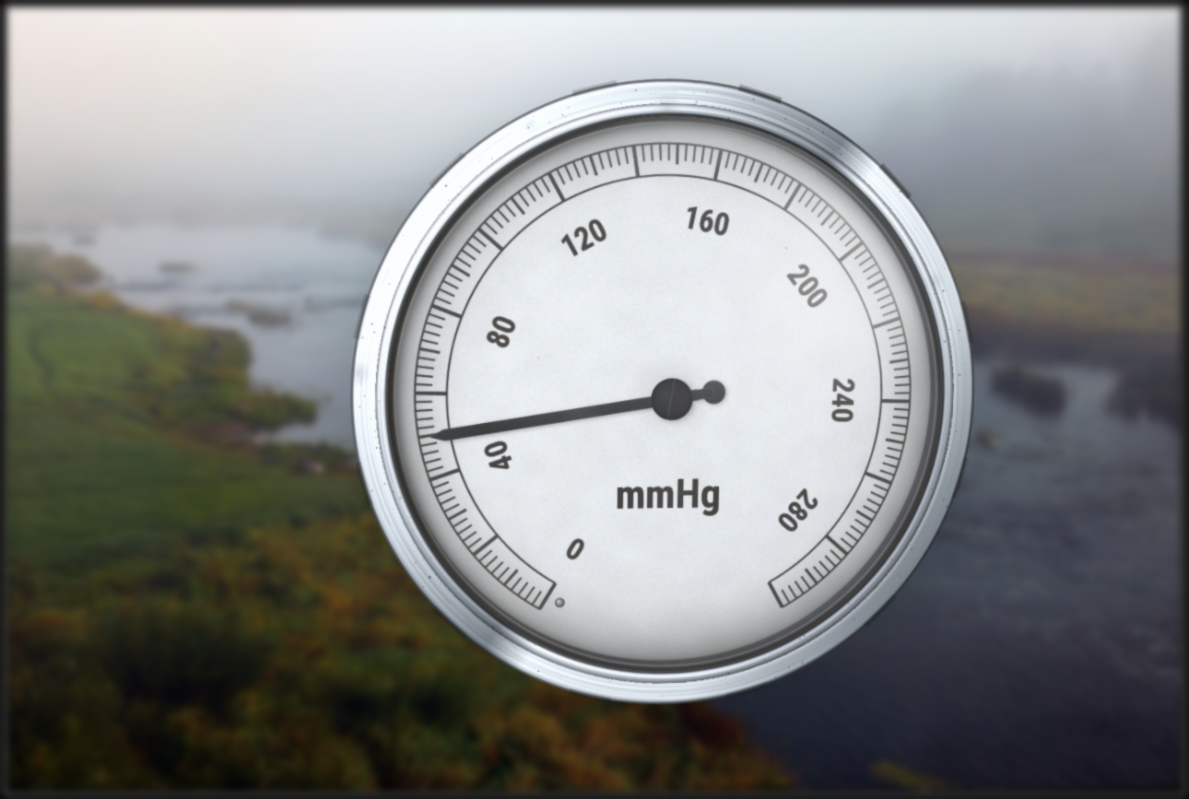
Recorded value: 50; mmHg
